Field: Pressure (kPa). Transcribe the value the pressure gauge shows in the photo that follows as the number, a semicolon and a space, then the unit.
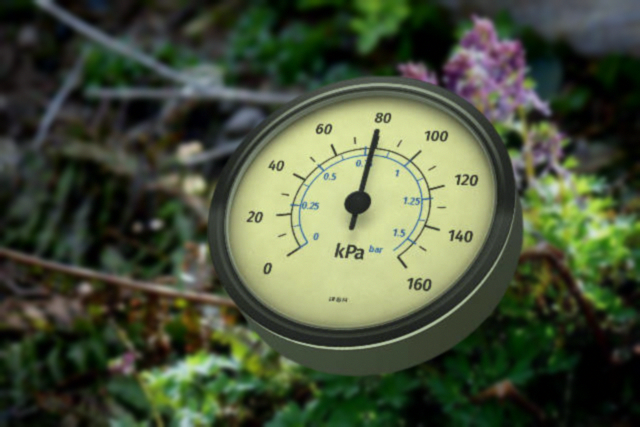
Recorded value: 80; kPa
